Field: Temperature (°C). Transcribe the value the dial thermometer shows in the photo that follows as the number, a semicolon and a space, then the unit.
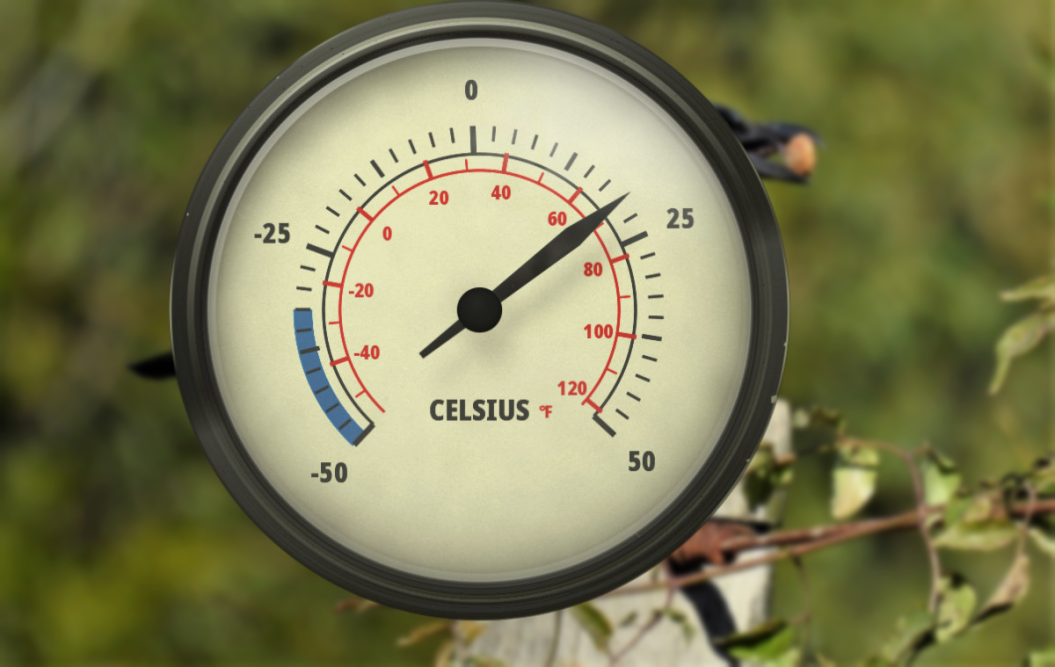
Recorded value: 20; °C
